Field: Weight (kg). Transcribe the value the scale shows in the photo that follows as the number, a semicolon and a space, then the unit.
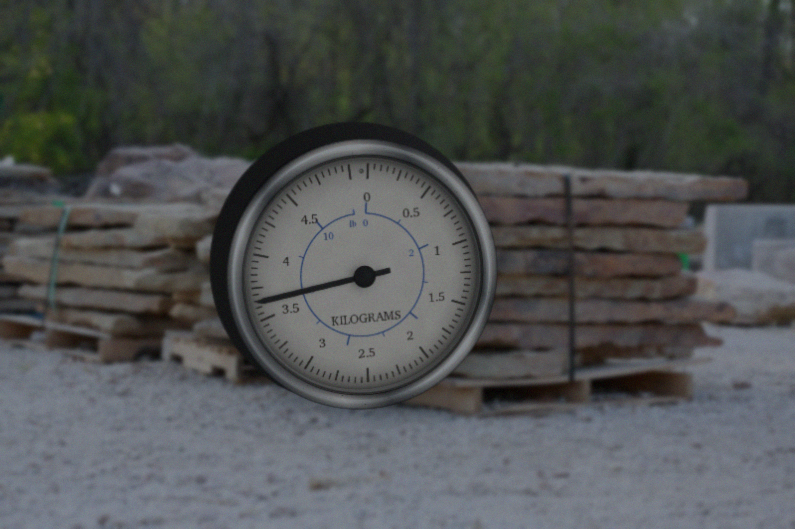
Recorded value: 3.65; kg
